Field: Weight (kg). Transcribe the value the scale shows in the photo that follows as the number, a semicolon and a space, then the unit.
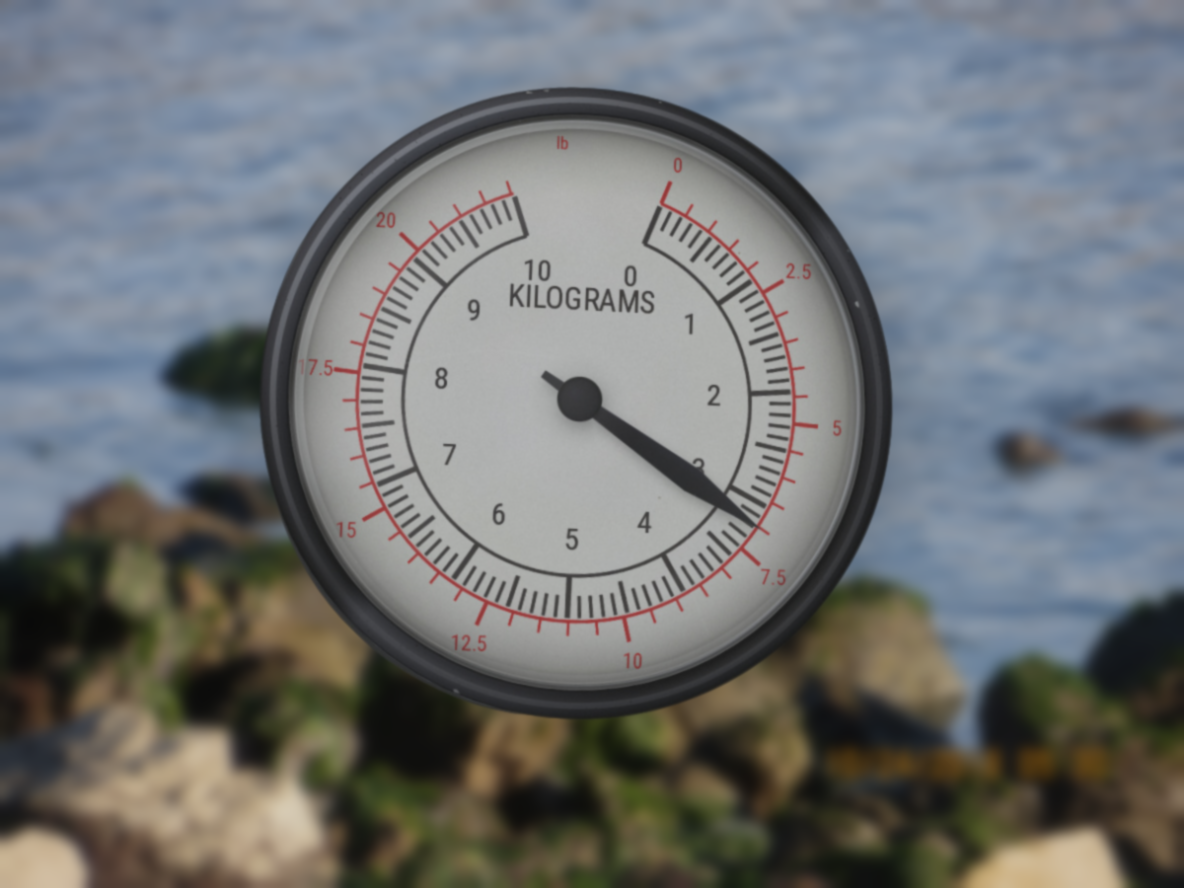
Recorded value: 3.2; kg
